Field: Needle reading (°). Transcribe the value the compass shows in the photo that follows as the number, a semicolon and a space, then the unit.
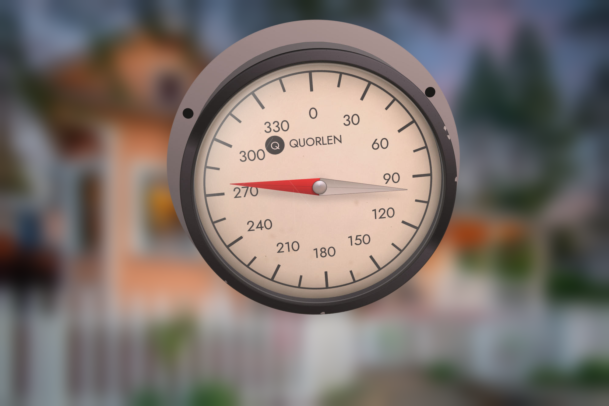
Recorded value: 277.5; °
